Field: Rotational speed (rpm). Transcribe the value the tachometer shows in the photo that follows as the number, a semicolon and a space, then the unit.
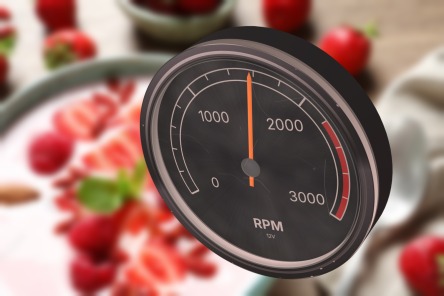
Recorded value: 1600; rpm
